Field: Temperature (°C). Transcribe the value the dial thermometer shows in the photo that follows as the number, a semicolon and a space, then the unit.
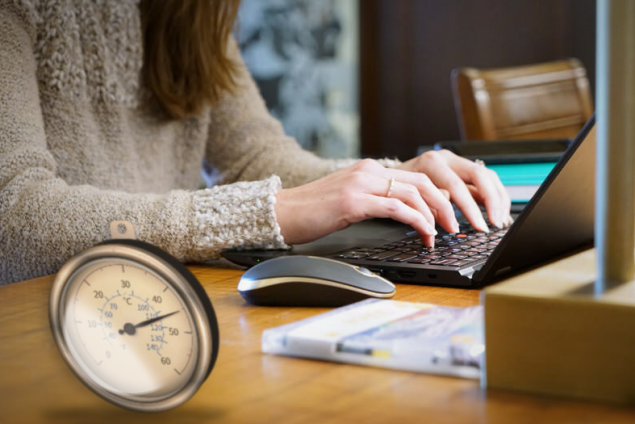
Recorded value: 45; °C
